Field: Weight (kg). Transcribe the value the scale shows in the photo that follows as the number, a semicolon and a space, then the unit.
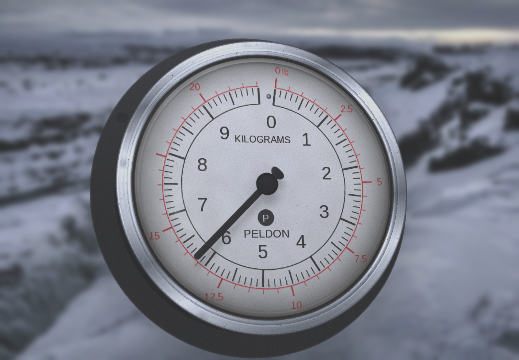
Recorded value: 6.2; kg
